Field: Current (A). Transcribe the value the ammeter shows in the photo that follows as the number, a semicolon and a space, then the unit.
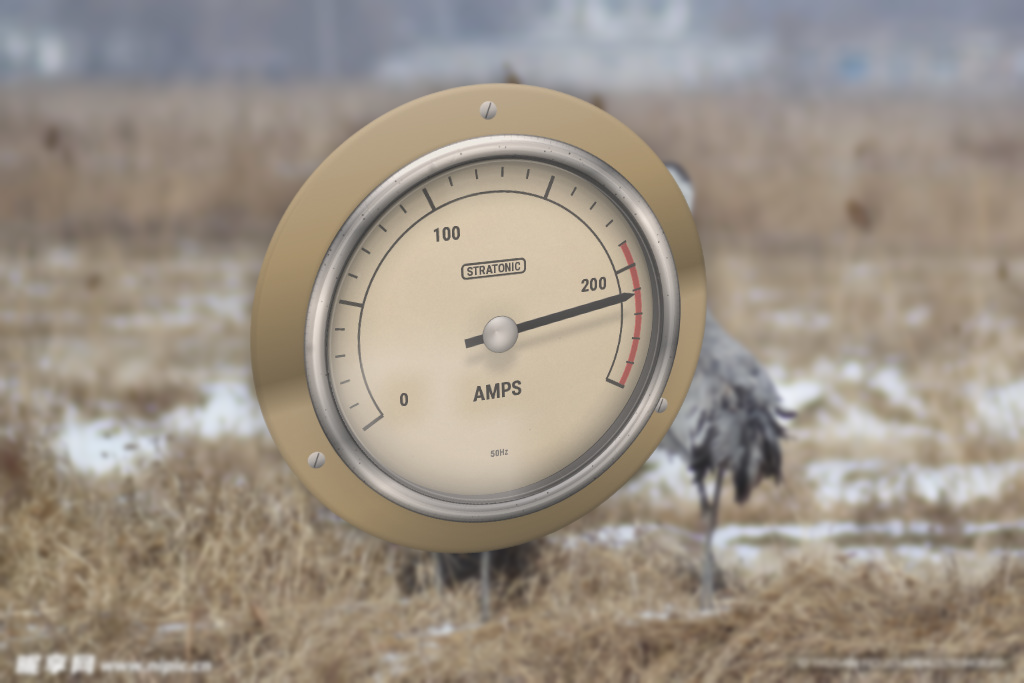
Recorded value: 210; A
